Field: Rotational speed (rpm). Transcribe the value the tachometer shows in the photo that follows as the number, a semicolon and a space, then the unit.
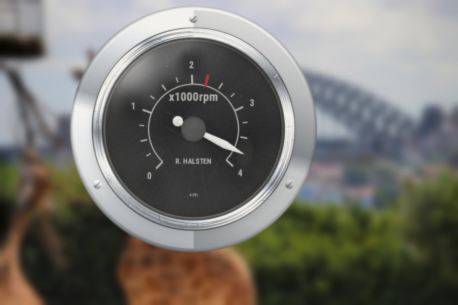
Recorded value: 3750; rpm
